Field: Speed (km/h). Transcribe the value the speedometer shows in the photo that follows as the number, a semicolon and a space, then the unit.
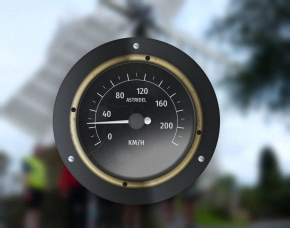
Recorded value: 25; km/h
